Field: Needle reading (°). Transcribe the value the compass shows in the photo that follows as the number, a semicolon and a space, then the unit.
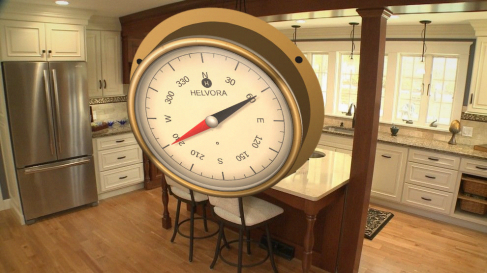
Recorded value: 240; °
